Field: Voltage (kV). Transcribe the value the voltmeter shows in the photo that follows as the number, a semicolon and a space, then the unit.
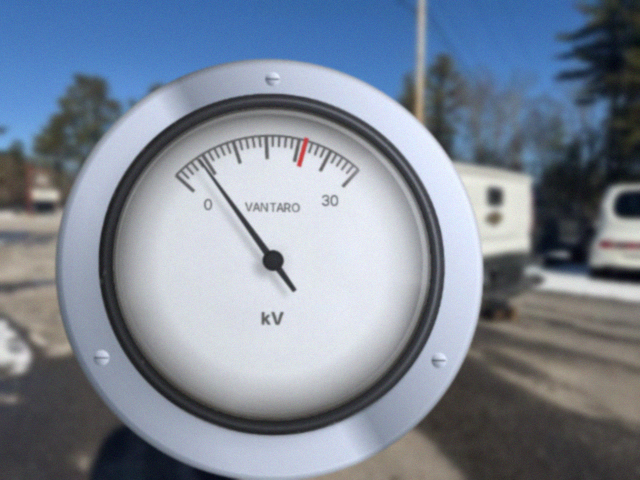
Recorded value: 4; kV
